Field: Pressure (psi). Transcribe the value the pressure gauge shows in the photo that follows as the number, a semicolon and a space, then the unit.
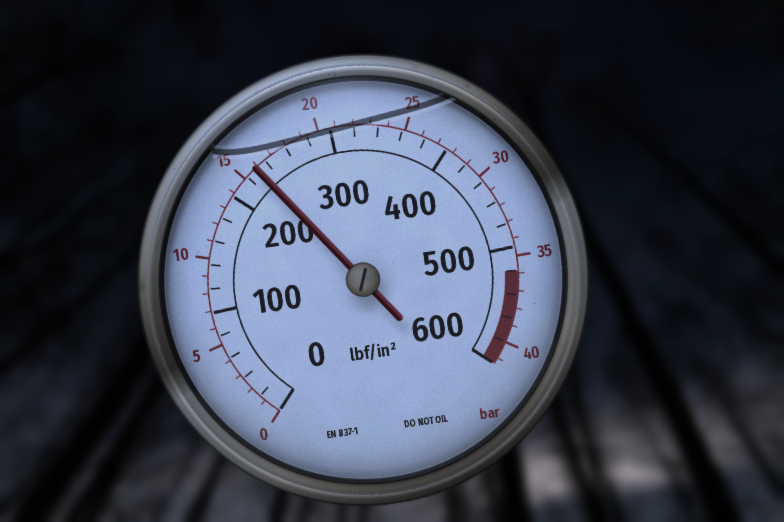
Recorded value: 230; psi
